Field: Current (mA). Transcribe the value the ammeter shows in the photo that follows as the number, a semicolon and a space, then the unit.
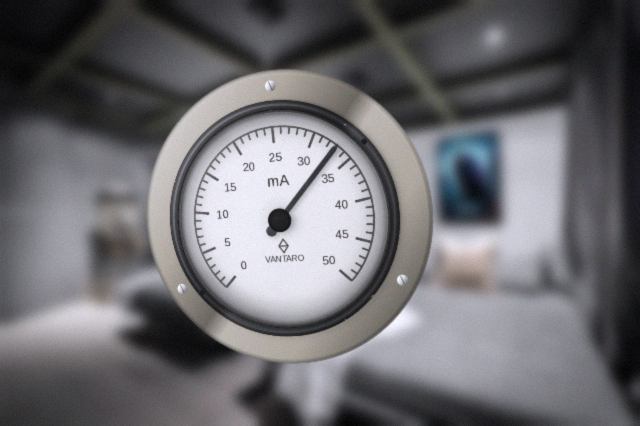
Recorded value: 33; mA
